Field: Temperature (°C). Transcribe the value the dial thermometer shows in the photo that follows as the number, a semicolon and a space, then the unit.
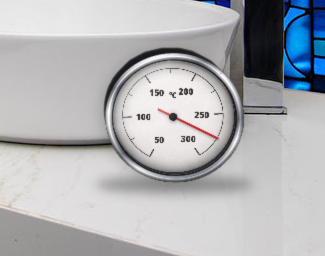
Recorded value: 275; °C
